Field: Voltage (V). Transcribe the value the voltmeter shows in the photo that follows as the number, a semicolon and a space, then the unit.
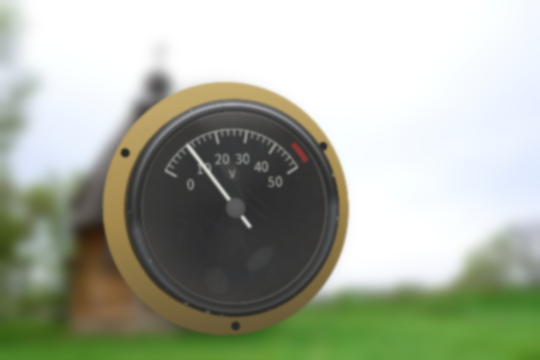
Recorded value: 10; V
